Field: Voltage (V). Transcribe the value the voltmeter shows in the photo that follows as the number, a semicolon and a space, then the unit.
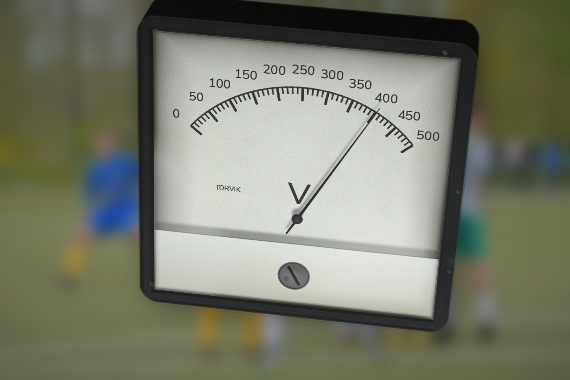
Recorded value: 400; V
